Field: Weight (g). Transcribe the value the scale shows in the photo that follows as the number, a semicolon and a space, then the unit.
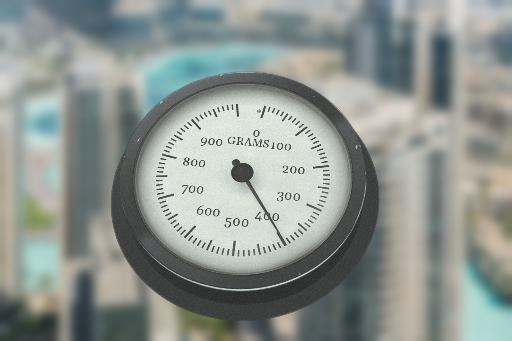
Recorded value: 400; g
